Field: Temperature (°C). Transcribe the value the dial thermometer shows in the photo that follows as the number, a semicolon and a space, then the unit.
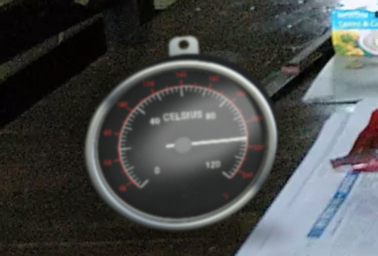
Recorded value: 100; °C
